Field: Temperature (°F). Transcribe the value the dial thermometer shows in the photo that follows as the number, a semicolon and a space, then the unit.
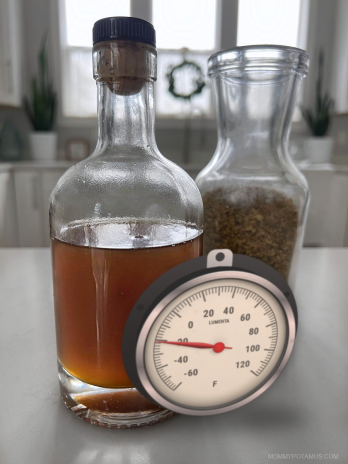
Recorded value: -20; °F
